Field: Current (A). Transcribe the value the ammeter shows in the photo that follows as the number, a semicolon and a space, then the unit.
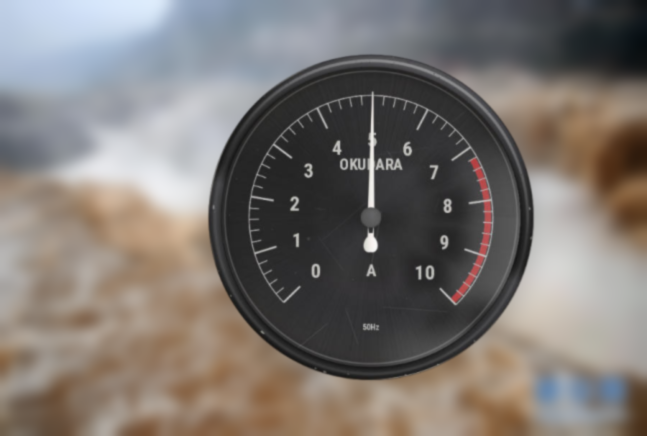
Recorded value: 5; A
